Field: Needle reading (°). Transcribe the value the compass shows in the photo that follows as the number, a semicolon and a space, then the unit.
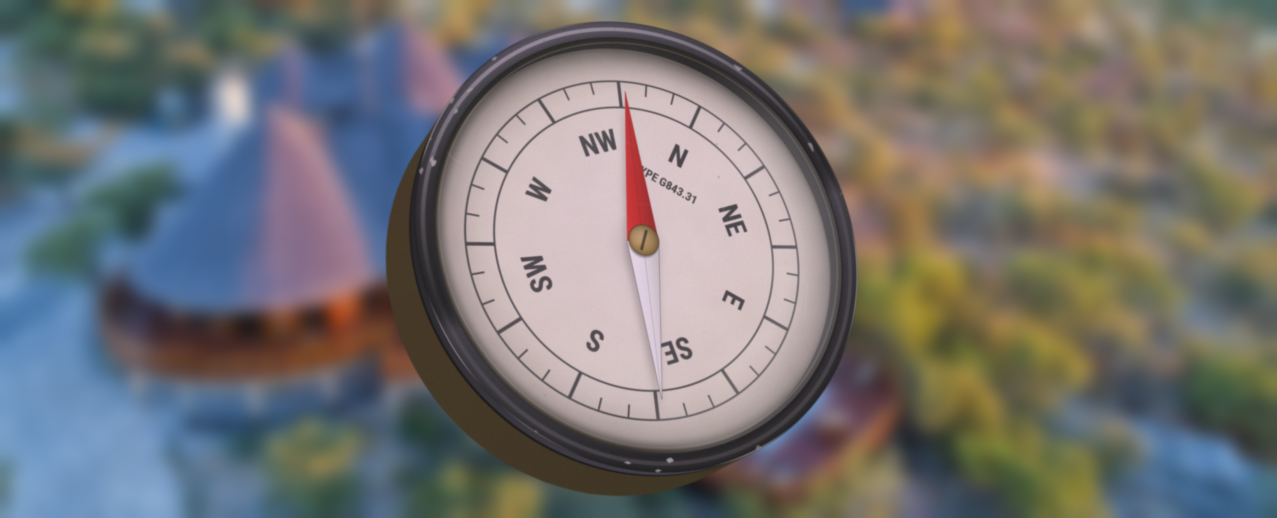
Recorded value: 330; °
